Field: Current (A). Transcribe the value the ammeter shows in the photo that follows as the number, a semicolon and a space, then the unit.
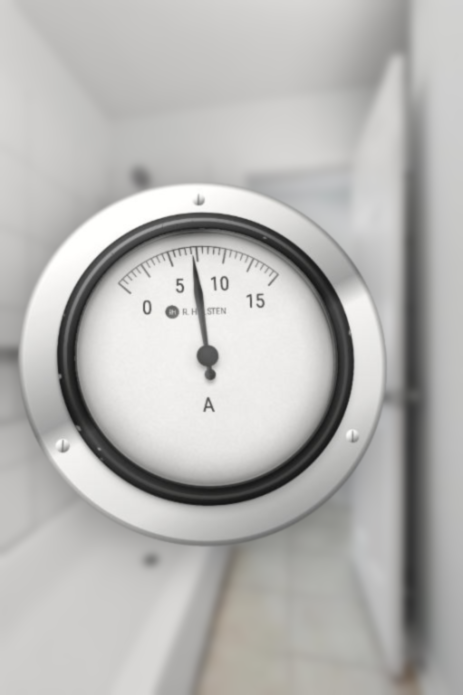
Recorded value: 7; A
